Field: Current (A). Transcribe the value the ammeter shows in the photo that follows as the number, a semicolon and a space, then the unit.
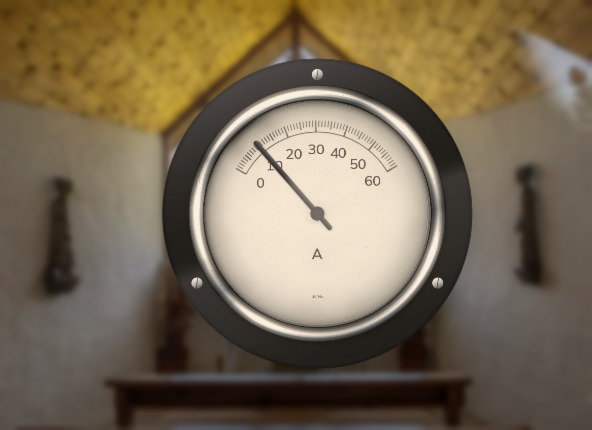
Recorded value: 10; A
